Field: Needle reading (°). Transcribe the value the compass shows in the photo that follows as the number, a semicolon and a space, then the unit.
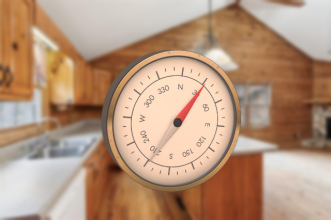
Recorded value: 30; °
